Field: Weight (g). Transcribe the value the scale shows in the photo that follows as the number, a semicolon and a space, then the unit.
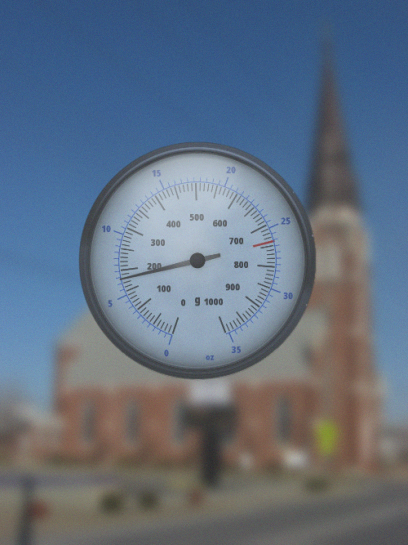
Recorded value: 180; g
